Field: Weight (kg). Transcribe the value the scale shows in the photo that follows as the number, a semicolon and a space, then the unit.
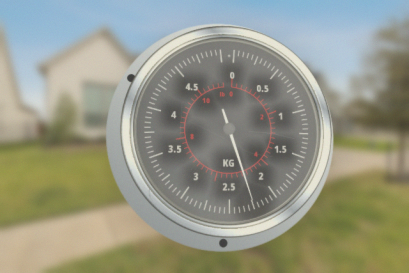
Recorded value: 2.25; kg
